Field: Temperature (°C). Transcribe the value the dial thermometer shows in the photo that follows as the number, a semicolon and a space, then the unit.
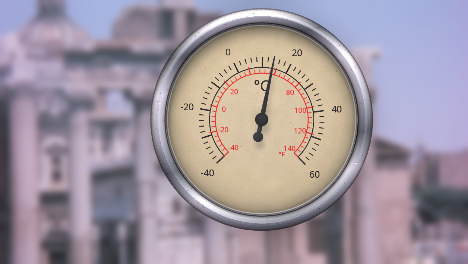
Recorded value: 14; °C
